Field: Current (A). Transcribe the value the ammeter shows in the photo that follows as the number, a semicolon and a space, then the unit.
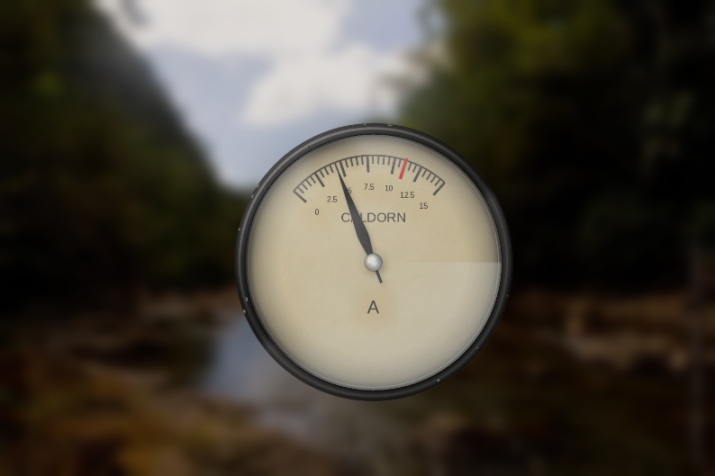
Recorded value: 4.5; A
